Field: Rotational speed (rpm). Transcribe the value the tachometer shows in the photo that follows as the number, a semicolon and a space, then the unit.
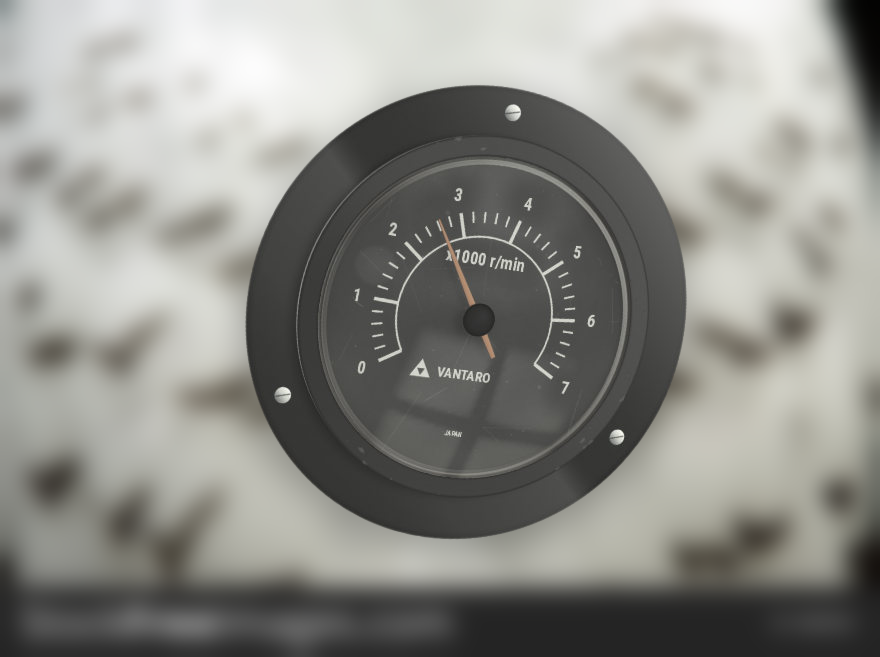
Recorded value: 2600; rpm
